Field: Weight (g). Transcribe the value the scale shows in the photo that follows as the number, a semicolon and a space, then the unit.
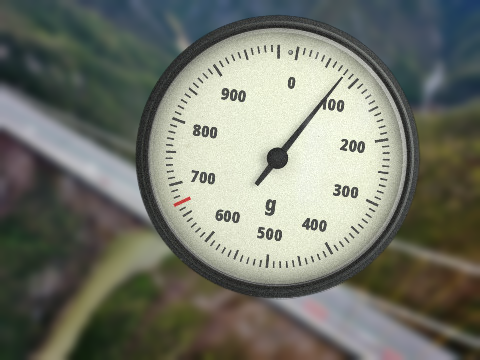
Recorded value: 80; g
